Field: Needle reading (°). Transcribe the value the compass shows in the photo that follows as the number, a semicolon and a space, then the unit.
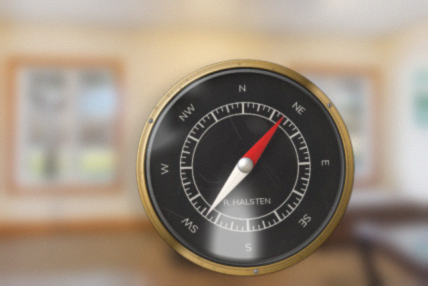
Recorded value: 40; °
